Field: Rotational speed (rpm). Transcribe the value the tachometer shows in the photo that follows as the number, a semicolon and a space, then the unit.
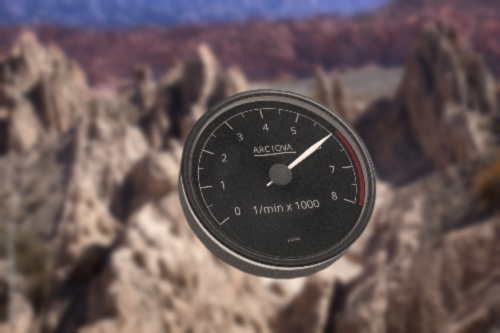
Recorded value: 6000; rpm
